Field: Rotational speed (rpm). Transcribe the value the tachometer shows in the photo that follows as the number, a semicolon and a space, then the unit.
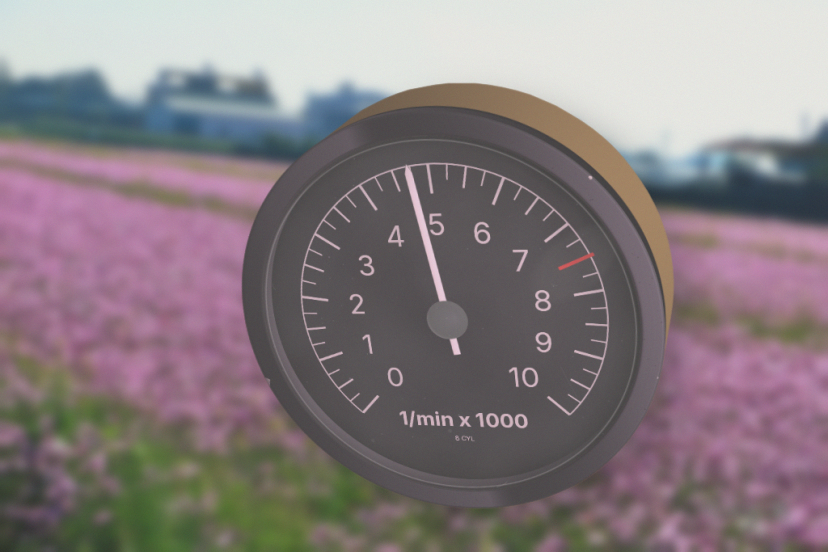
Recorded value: 4750; rpm
